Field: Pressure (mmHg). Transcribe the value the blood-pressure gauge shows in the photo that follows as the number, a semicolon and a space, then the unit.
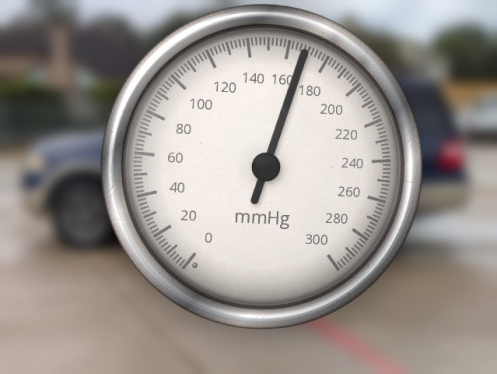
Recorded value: 168; mmHg
